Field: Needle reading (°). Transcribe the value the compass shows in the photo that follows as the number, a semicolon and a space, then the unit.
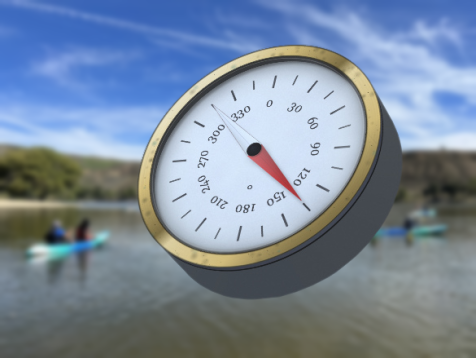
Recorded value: 135; °
